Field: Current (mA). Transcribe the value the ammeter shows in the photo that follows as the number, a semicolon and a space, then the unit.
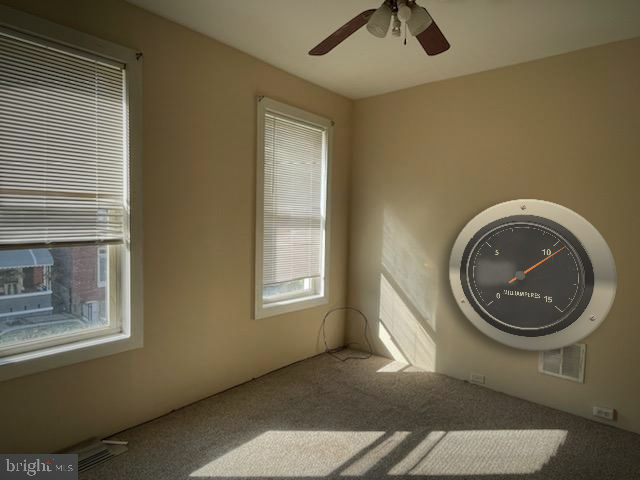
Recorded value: 10.5; mA
